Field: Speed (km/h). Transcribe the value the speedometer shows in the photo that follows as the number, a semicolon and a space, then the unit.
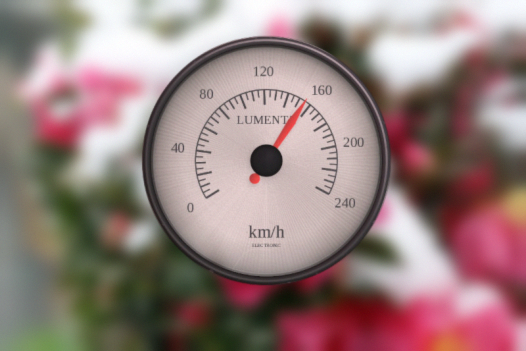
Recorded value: 155; km/h
